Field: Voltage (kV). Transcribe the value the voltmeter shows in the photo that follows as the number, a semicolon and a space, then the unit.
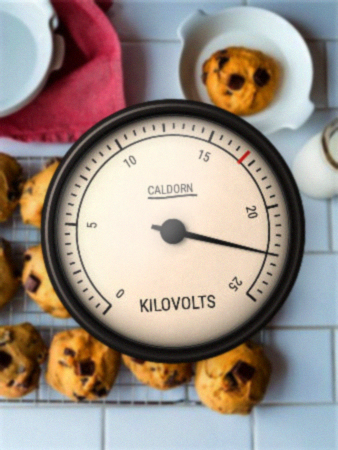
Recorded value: 22.5; kV
